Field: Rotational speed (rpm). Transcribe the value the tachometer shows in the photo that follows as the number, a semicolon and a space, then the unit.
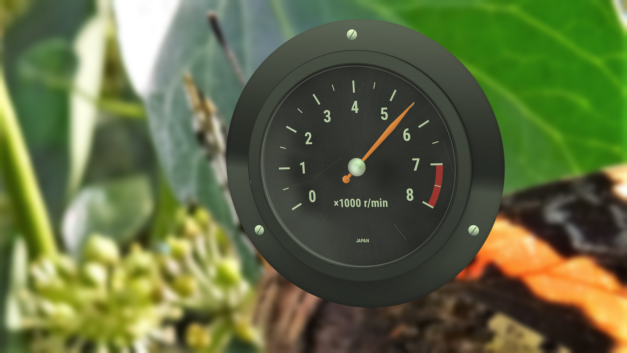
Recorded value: 5500; rpm
